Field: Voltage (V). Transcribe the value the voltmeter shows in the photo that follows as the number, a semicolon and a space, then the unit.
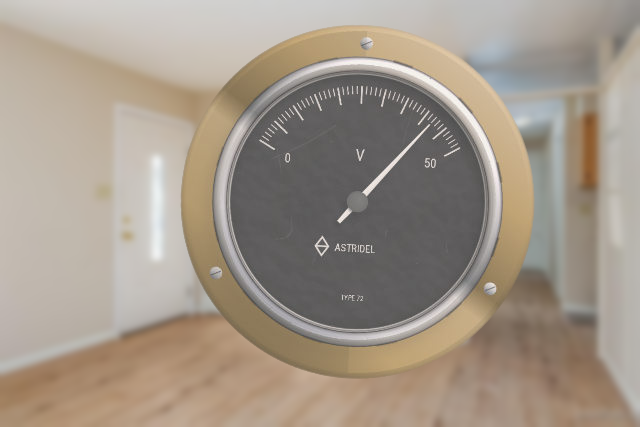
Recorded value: 42; V
